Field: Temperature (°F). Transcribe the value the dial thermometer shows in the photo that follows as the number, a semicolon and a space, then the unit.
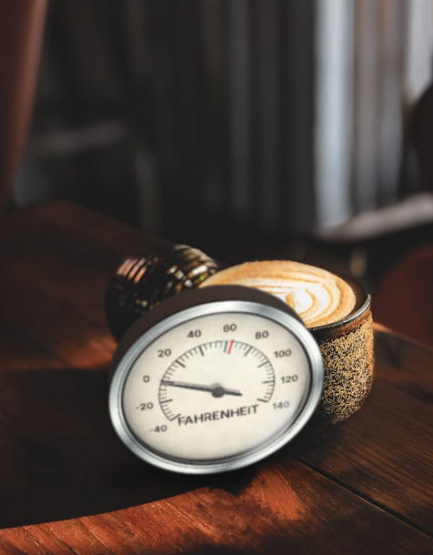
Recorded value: 0; °F
